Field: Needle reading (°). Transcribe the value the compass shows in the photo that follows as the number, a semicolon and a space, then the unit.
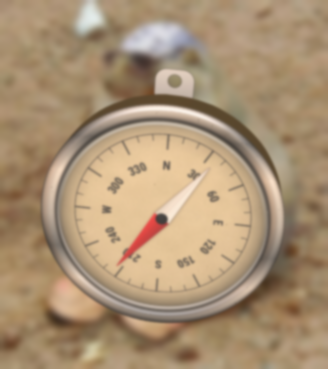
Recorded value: 215; °
